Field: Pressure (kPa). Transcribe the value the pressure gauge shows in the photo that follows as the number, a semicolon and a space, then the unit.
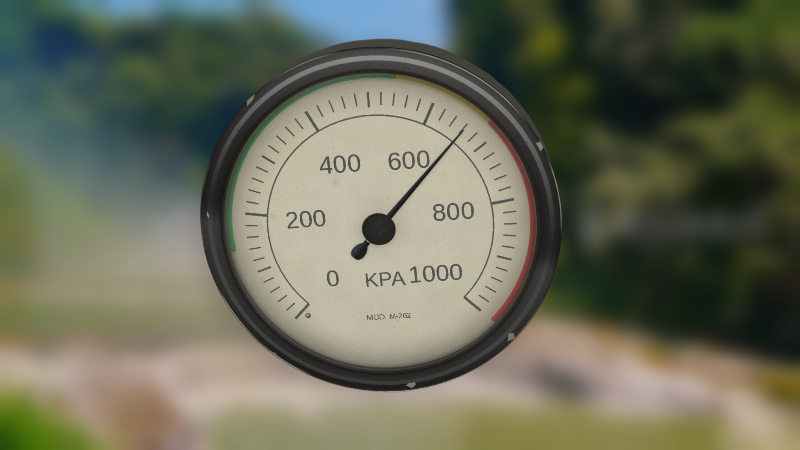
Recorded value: 660; kPa
